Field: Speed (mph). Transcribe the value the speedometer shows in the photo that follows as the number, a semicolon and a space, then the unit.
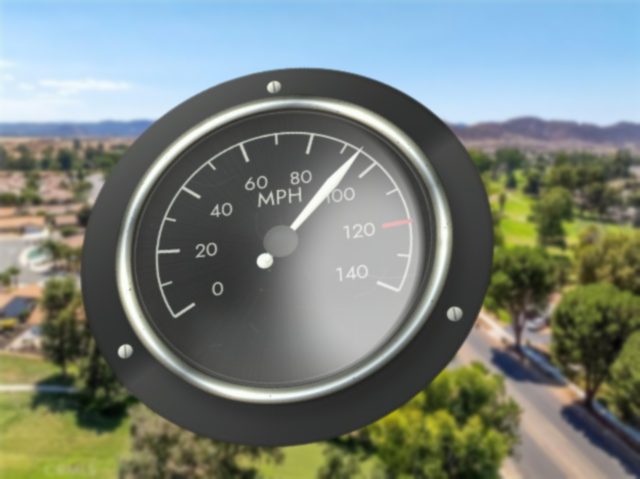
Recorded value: 95; mph
